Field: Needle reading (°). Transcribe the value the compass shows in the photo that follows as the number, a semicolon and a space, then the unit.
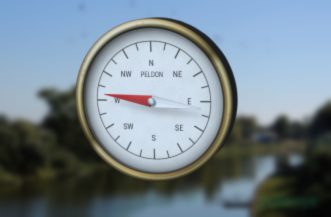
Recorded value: 277.5; °
